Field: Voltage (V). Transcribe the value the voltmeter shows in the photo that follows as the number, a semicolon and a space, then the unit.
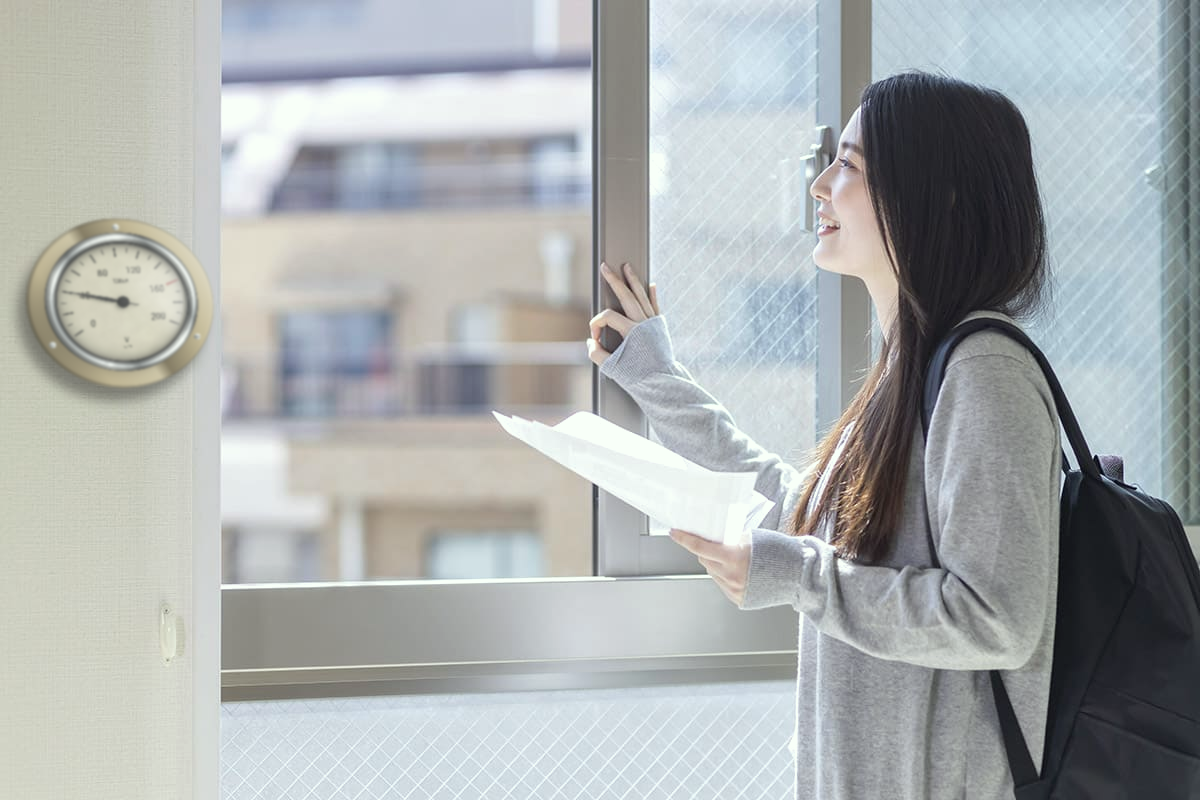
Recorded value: 40; V
